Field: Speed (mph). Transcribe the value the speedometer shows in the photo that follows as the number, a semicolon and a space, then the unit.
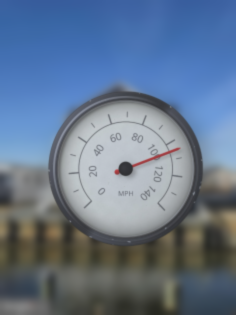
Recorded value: 105; mph
